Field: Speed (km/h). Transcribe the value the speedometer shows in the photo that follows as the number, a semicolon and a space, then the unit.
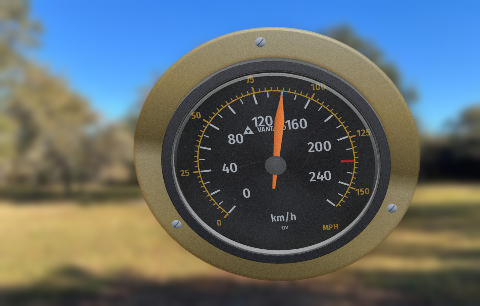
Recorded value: 140; km/h
